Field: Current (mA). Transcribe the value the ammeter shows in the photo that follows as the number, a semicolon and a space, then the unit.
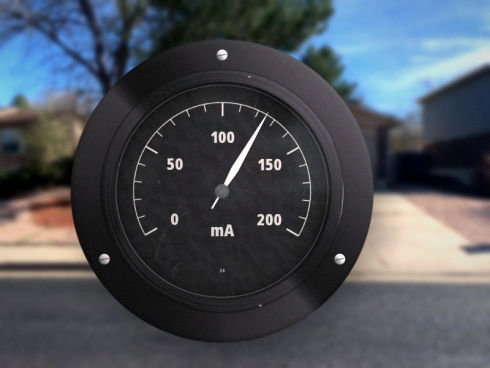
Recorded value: 125; mA
